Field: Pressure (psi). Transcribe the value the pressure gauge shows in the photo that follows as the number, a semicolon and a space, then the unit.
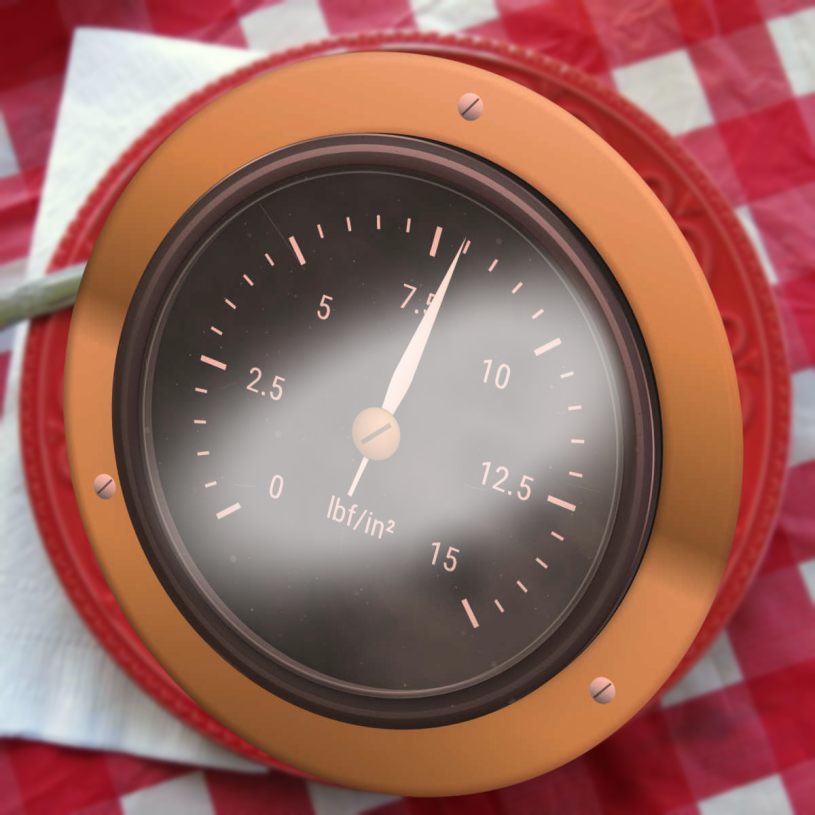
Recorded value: 8; psi
